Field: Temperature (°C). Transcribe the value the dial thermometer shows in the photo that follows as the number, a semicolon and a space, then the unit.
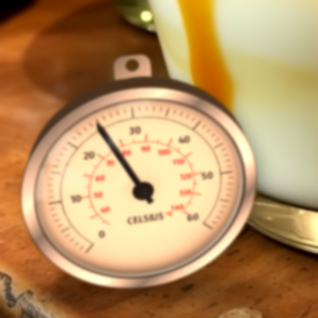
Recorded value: 25; °C
